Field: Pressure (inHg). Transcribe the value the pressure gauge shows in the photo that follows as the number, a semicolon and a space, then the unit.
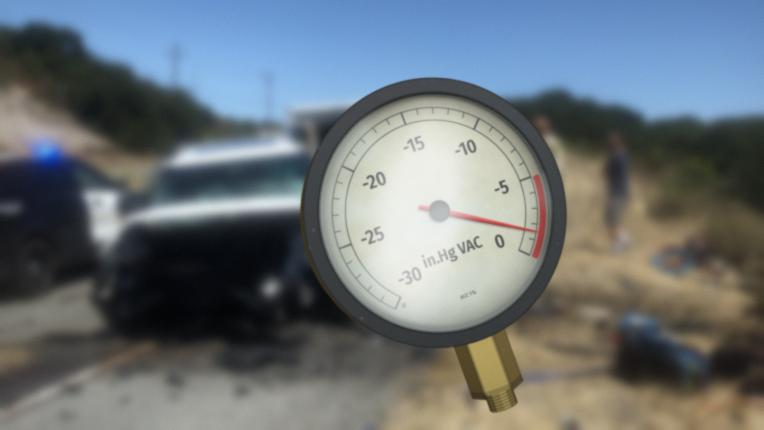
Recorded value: -1.5; inHg
